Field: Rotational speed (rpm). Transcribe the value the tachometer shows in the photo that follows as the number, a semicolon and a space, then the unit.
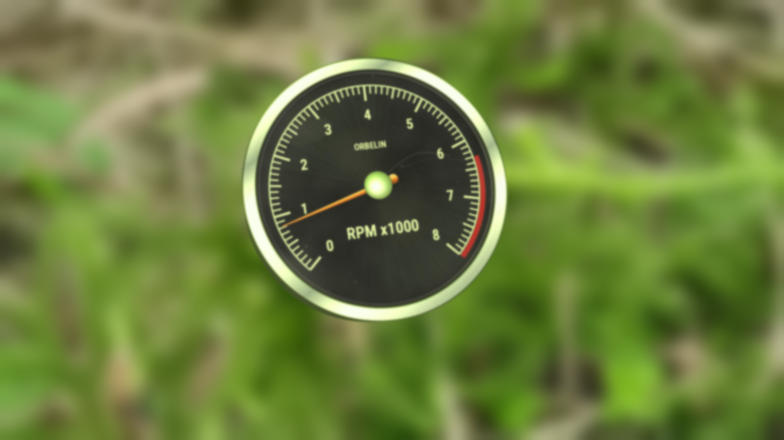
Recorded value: 800; rpm
